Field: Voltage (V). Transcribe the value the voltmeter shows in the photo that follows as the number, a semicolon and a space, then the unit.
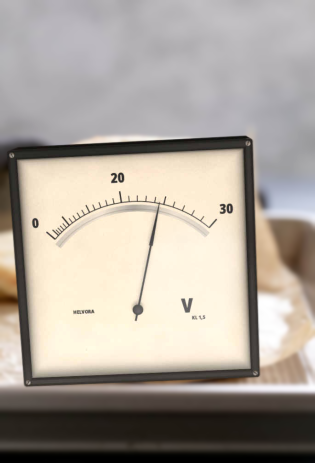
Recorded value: 24.5; V
